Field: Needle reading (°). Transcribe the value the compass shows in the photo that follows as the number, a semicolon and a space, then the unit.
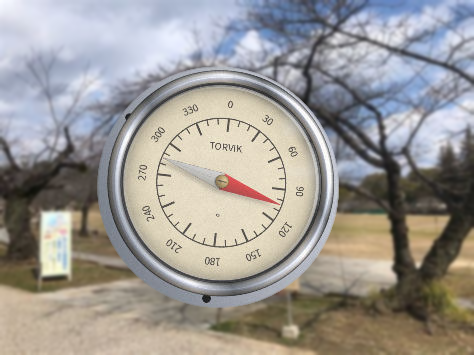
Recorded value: 105; °
